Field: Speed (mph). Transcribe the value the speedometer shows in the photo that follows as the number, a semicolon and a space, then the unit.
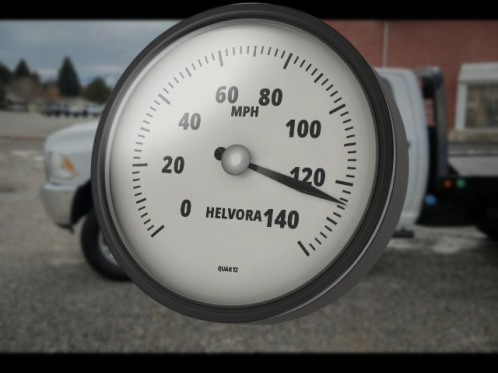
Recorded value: 125; mph
